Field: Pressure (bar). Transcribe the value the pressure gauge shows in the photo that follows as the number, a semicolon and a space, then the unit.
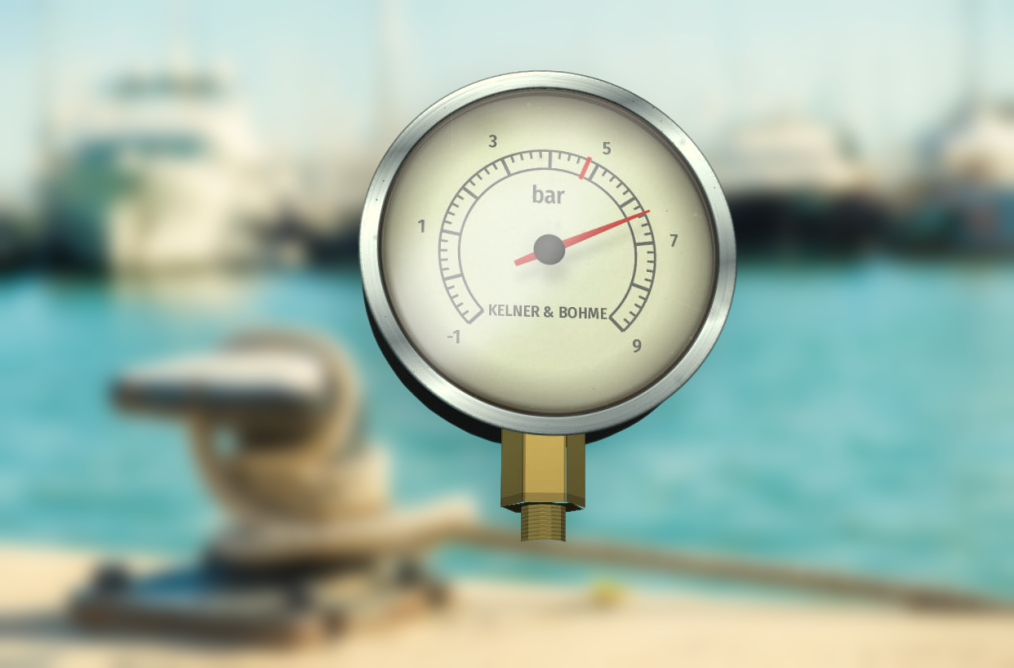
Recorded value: 6.4; bar
